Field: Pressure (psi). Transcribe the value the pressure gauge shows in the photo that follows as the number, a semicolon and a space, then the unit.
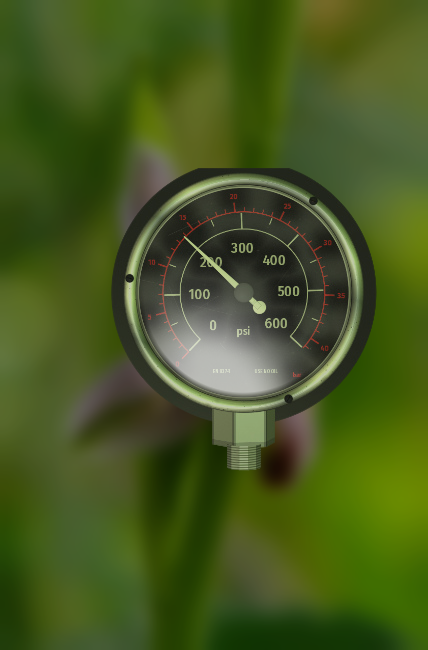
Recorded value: 200; psi
